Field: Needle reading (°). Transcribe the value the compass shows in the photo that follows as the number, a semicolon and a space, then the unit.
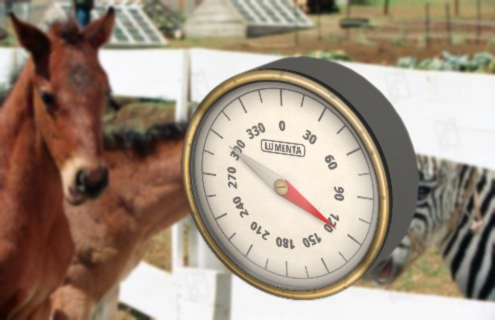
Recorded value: 120; °
